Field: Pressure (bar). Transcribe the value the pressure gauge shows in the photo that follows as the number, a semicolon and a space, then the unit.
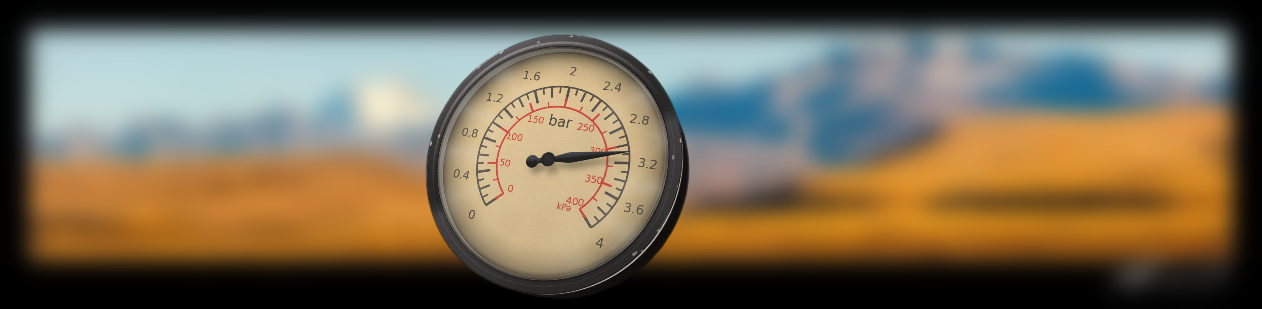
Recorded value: 3.1; bar
